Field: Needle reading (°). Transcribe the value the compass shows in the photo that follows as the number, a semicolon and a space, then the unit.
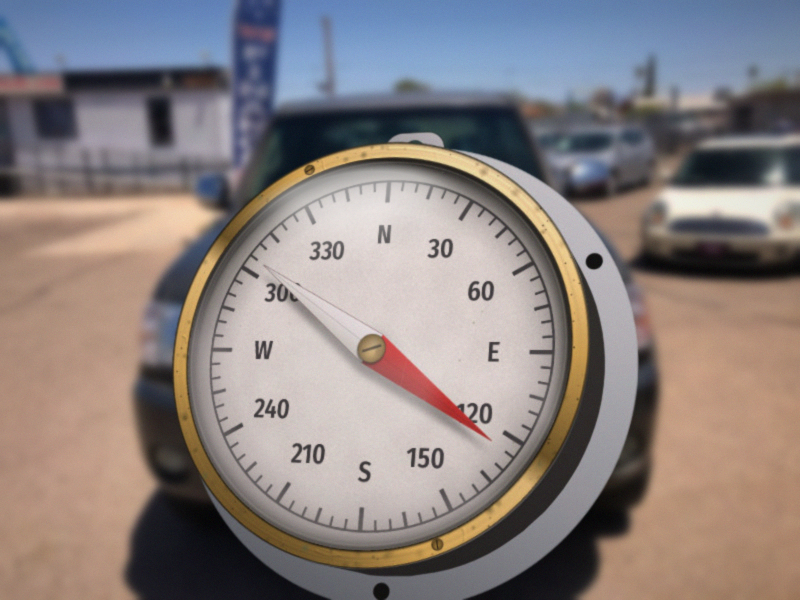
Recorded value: 125; °
